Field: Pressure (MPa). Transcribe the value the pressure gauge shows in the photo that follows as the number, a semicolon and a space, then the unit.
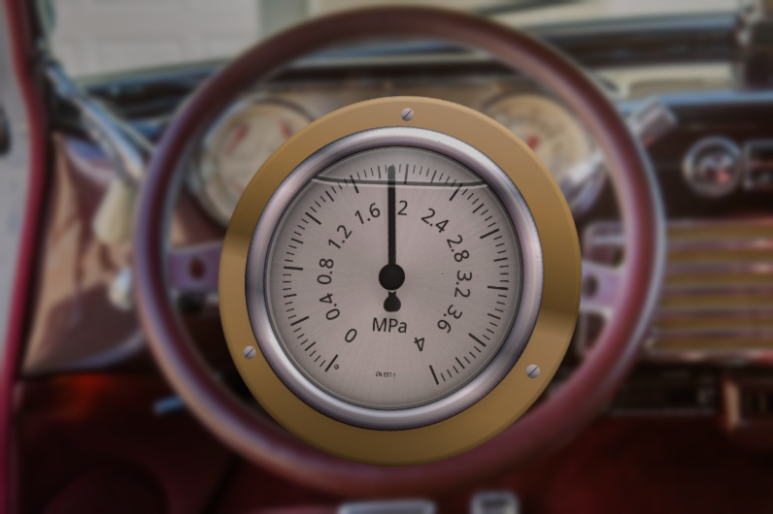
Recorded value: 1.9; MPa
